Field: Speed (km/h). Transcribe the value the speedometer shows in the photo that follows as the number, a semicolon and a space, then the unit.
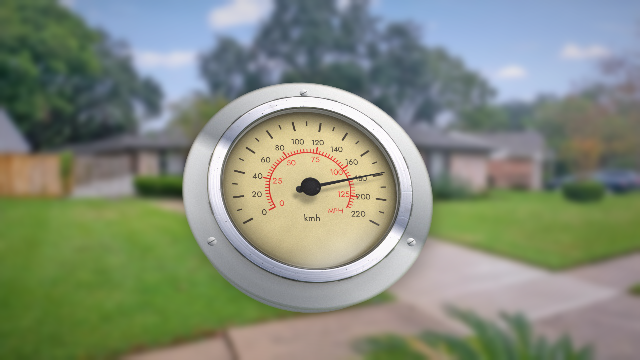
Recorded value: 180; km/h
